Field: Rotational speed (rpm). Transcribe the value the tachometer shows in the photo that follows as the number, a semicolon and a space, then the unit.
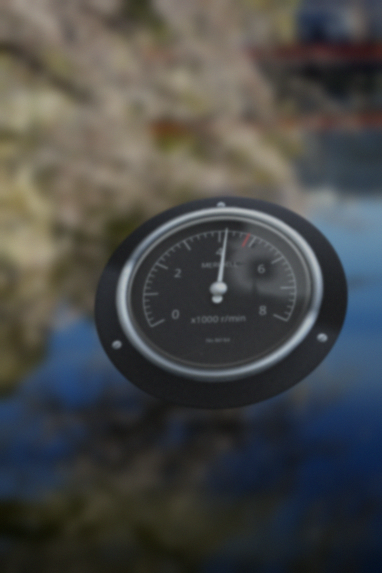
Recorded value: 4200; rpm
